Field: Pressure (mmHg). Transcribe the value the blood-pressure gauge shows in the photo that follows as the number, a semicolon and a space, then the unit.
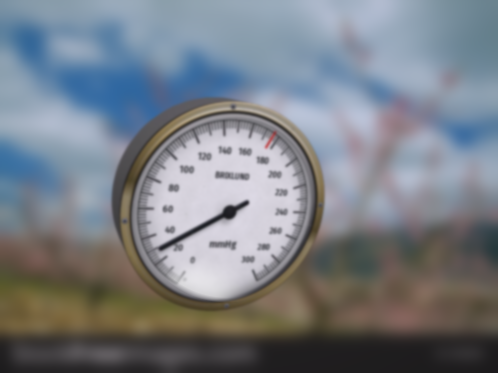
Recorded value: 30; mmHg
